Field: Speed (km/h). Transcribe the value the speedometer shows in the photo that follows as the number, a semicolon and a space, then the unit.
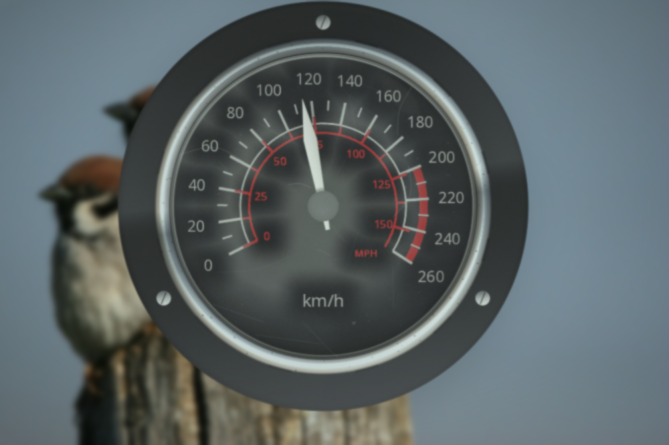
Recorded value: 115; km/h
